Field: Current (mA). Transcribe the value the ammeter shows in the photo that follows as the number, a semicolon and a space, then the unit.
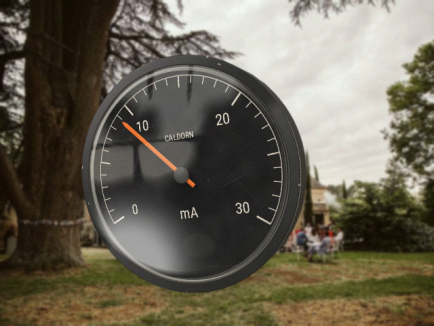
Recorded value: 9; mA
